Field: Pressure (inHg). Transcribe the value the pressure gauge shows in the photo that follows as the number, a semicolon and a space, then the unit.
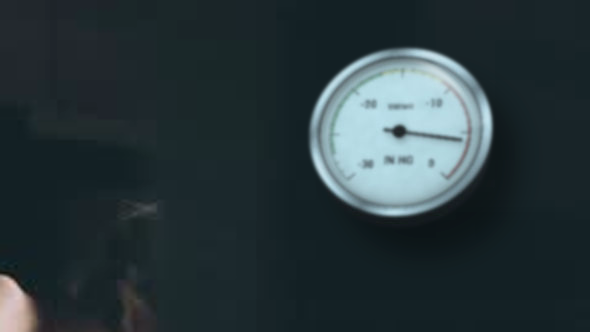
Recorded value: -4; inHg
